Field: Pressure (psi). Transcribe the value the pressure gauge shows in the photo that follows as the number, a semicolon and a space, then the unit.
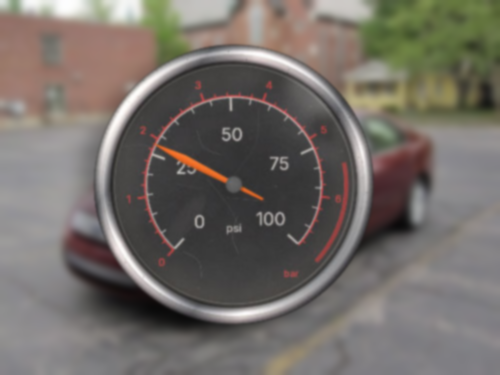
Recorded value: 27.5; psi
